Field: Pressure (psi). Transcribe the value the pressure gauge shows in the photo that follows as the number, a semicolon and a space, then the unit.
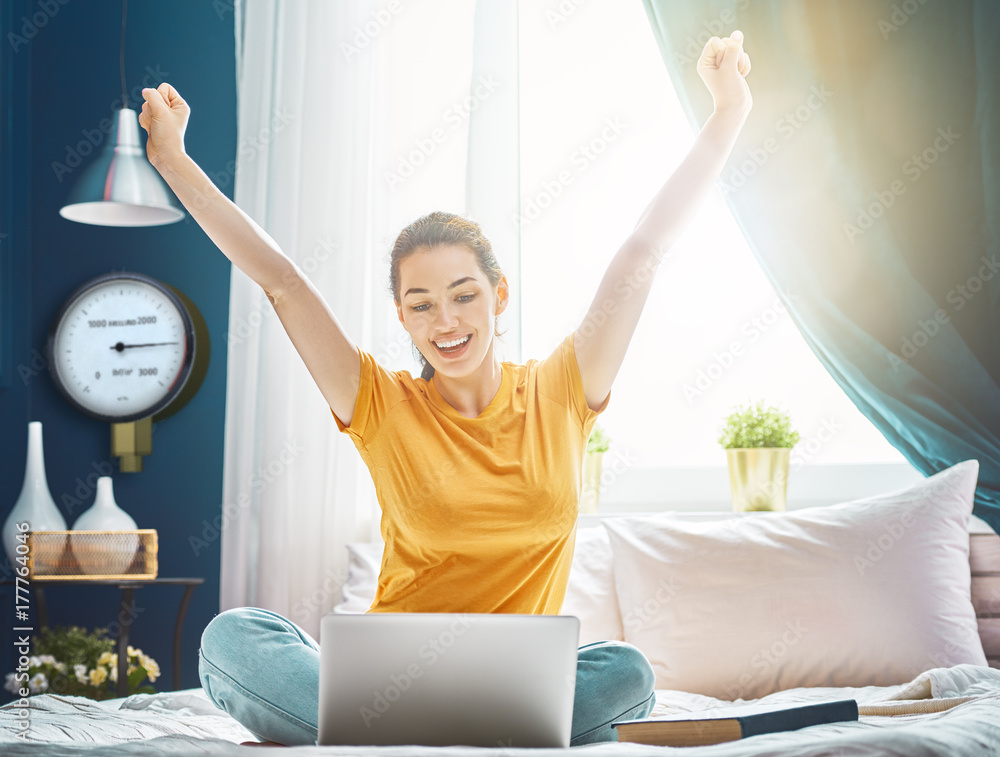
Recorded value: 2500; psi
